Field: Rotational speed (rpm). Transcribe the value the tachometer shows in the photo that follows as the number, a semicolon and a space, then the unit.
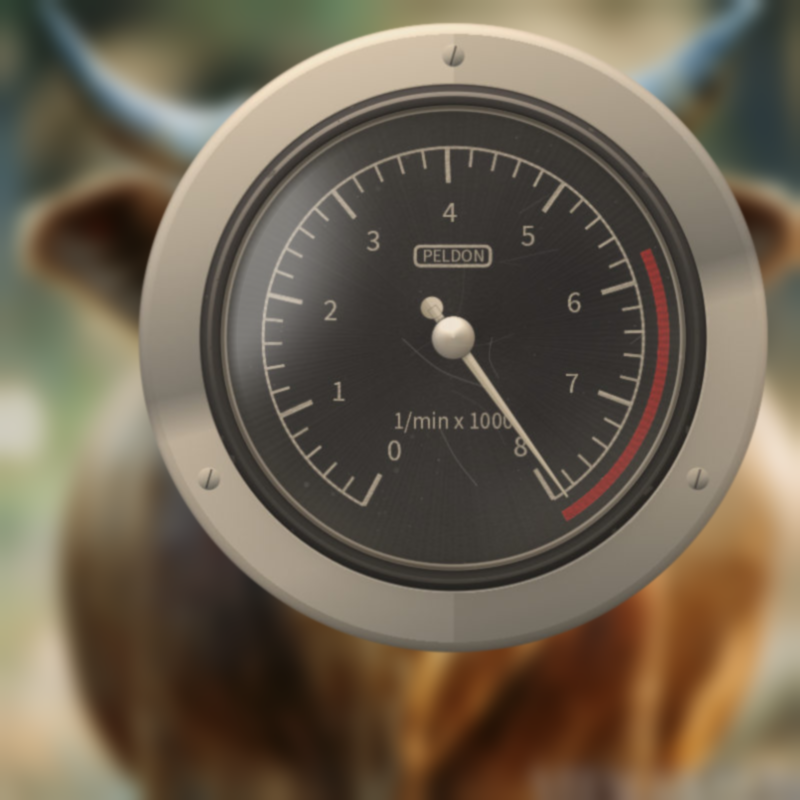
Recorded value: 7900; rpm
